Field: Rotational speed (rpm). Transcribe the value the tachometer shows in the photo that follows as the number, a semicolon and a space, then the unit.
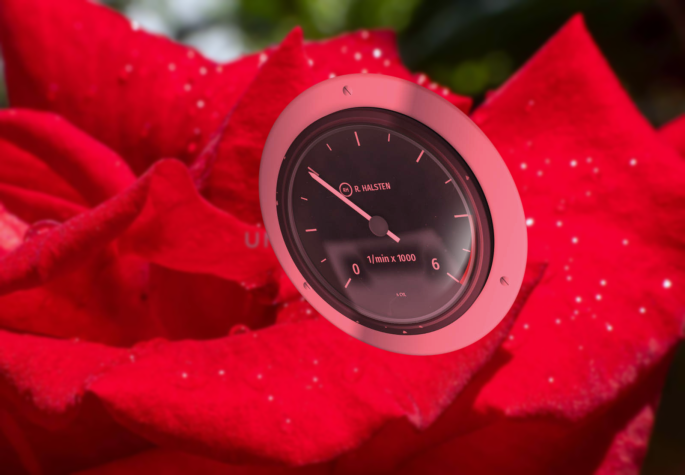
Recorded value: 2000; rpm
